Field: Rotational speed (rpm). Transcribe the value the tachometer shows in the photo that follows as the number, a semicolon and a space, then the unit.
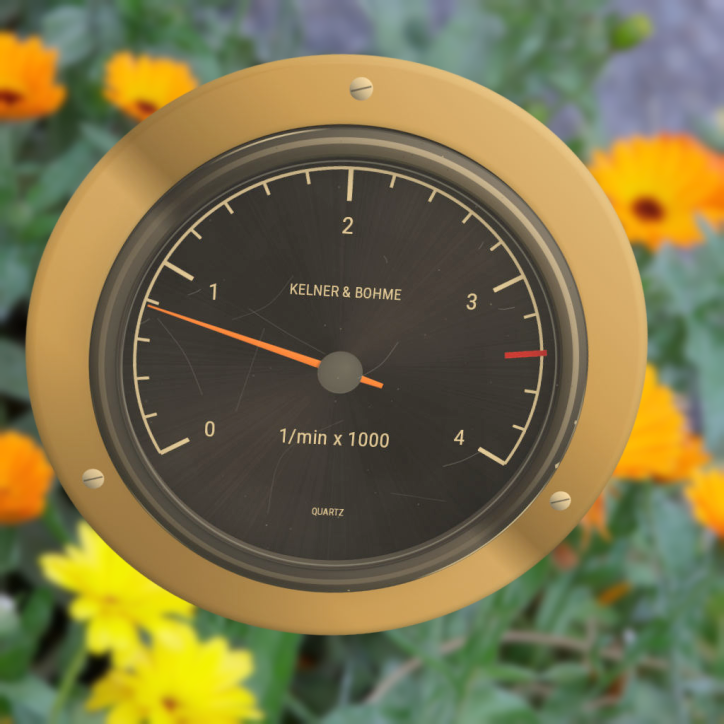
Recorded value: 800; rpm
